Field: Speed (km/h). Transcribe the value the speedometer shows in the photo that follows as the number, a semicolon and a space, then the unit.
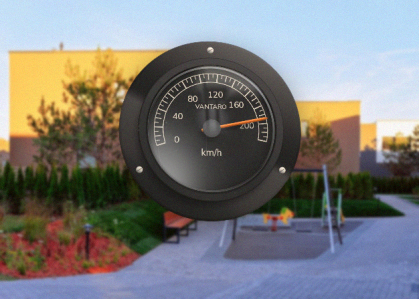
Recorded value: 195; km/h
